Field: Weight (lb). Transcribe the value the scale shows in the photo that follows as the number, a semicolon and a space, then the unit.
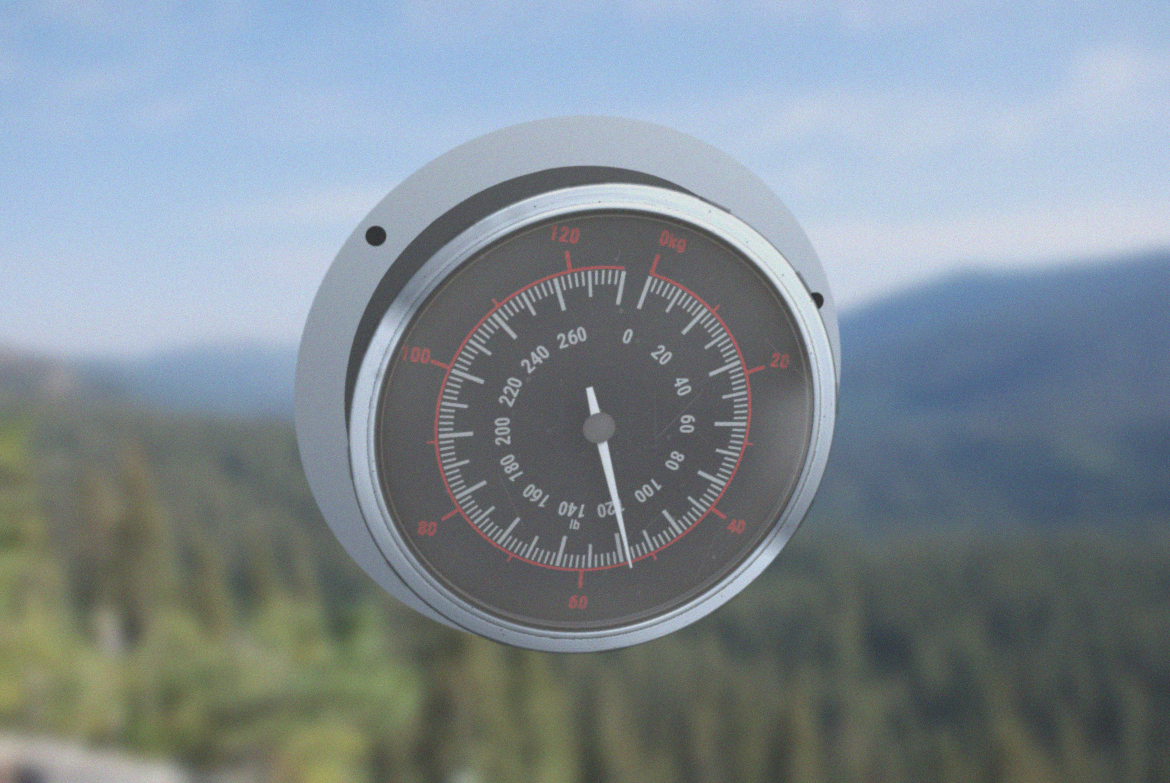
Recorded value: 118; lb
